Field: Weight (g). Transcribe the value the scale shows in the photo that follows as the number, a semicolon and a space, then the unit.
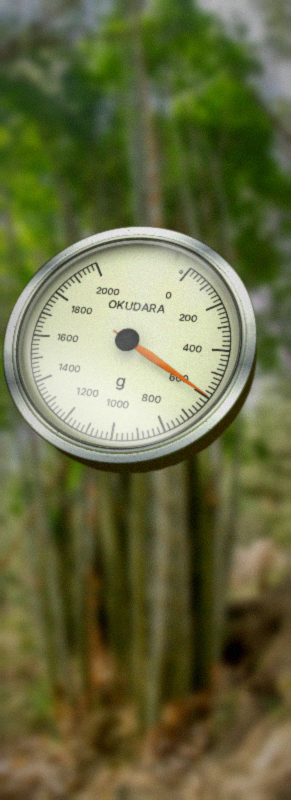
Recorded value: 600; g
